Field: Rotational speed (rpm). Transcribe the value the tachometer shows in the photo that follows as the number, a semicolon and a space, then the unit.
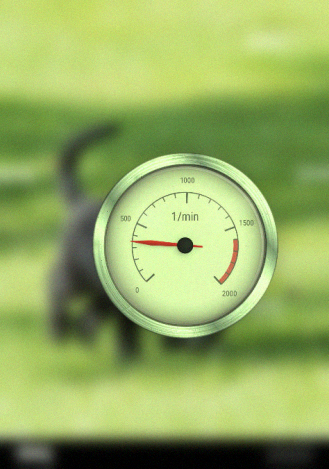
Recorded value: 350; rpm
